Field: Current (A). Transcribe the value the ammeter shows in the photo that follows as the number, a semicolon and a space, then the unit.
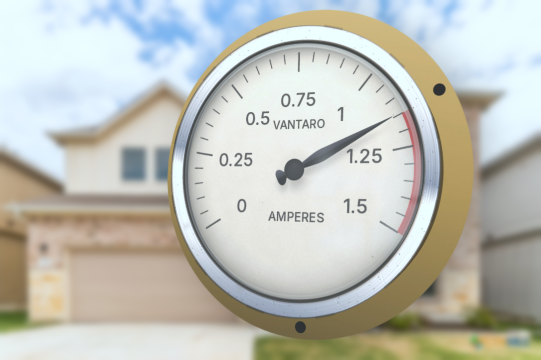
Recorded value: 1.15; A
